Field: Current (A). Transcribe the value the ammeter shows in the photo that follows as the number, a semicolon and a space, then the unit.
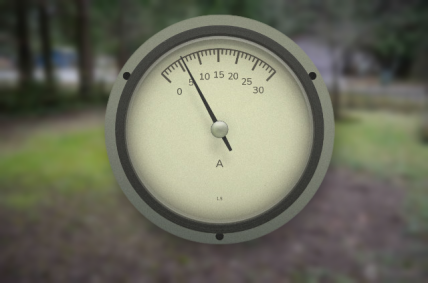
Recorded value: 6; A
